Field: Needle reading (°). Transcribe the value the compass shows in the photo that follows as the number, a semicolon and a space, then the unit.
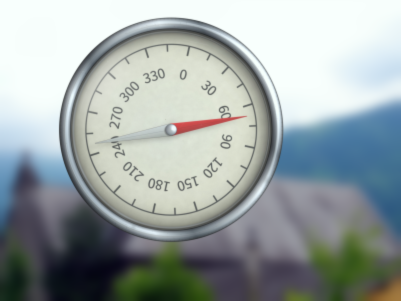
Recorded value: 67.5; °
